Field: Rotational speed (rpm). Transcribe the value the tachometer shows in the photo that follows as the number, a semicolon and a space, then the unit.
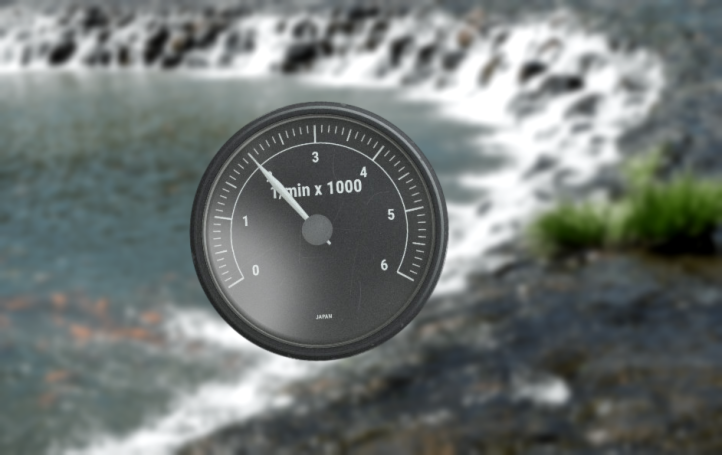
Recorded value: 2000; rpm
